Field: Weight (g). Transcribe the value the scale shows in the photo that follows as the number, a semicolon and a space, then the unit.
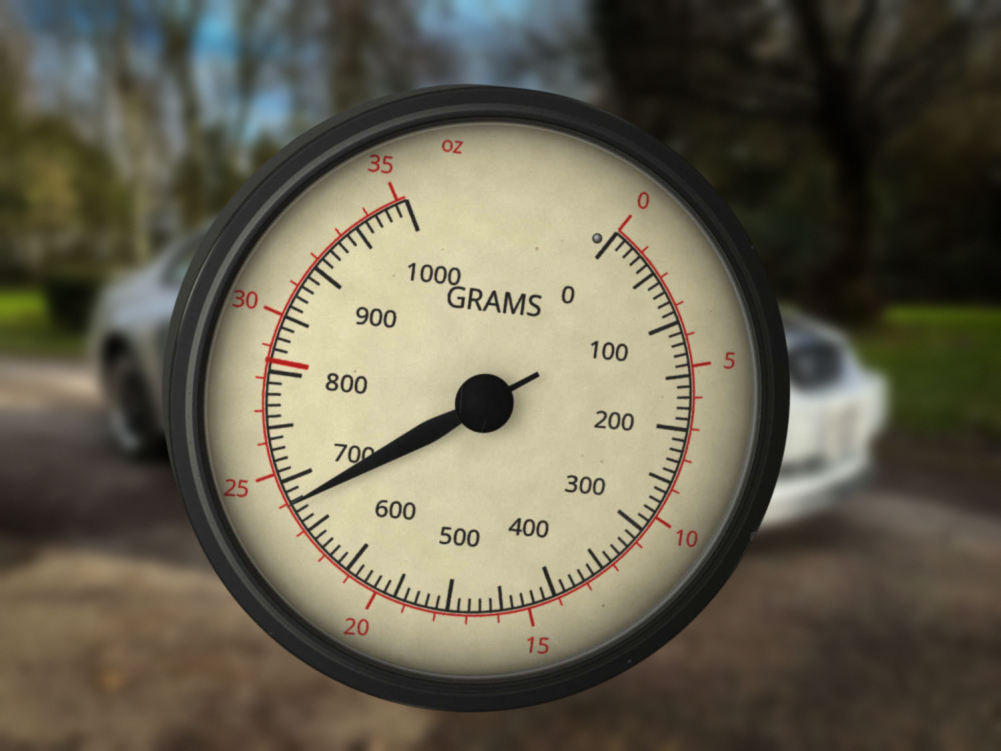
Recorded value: 680; g
